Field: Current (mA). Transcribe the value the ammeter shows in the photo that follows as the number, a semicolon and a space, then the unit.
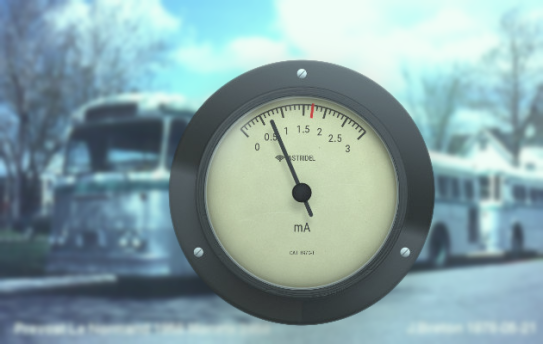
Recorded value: 0.7; mA
